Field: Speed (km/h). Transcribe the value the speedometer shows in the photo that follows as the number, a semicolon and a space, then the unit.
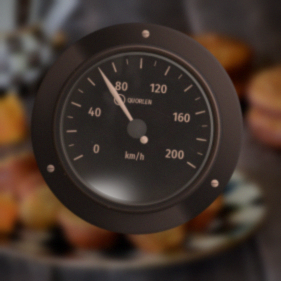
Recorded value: 70; km/h
